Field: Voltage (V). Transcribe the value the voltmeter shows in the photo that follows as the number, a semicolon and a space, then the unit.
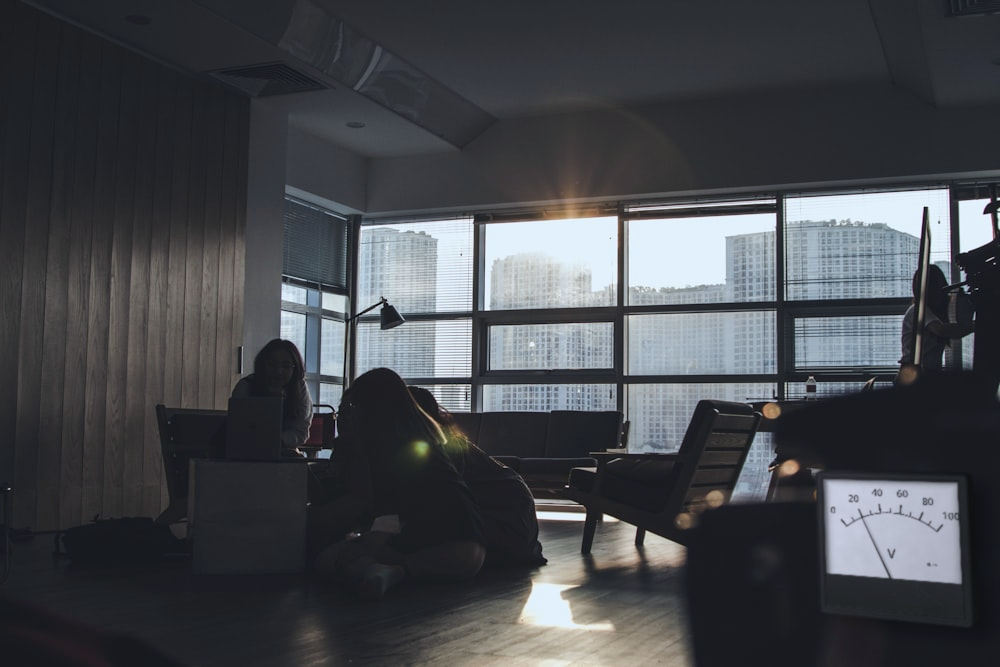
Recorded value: 20; V
